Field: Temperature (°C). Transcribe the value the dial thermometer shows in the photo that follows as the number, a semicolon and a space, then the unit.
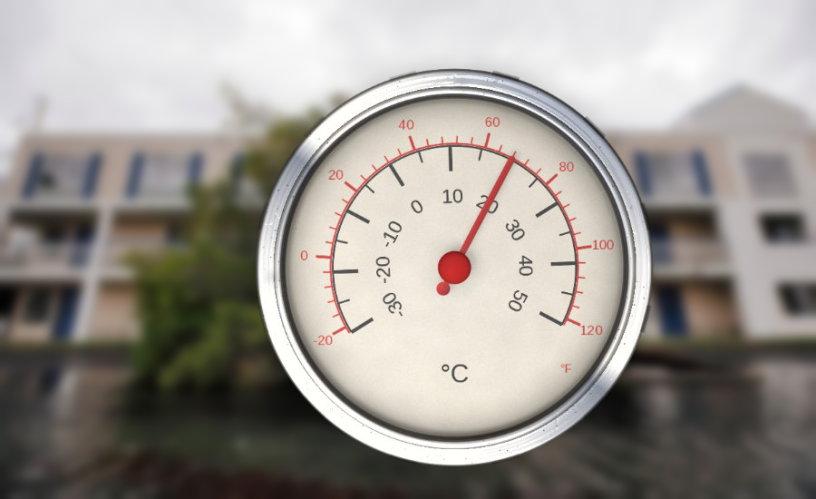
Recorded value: 20; °C
